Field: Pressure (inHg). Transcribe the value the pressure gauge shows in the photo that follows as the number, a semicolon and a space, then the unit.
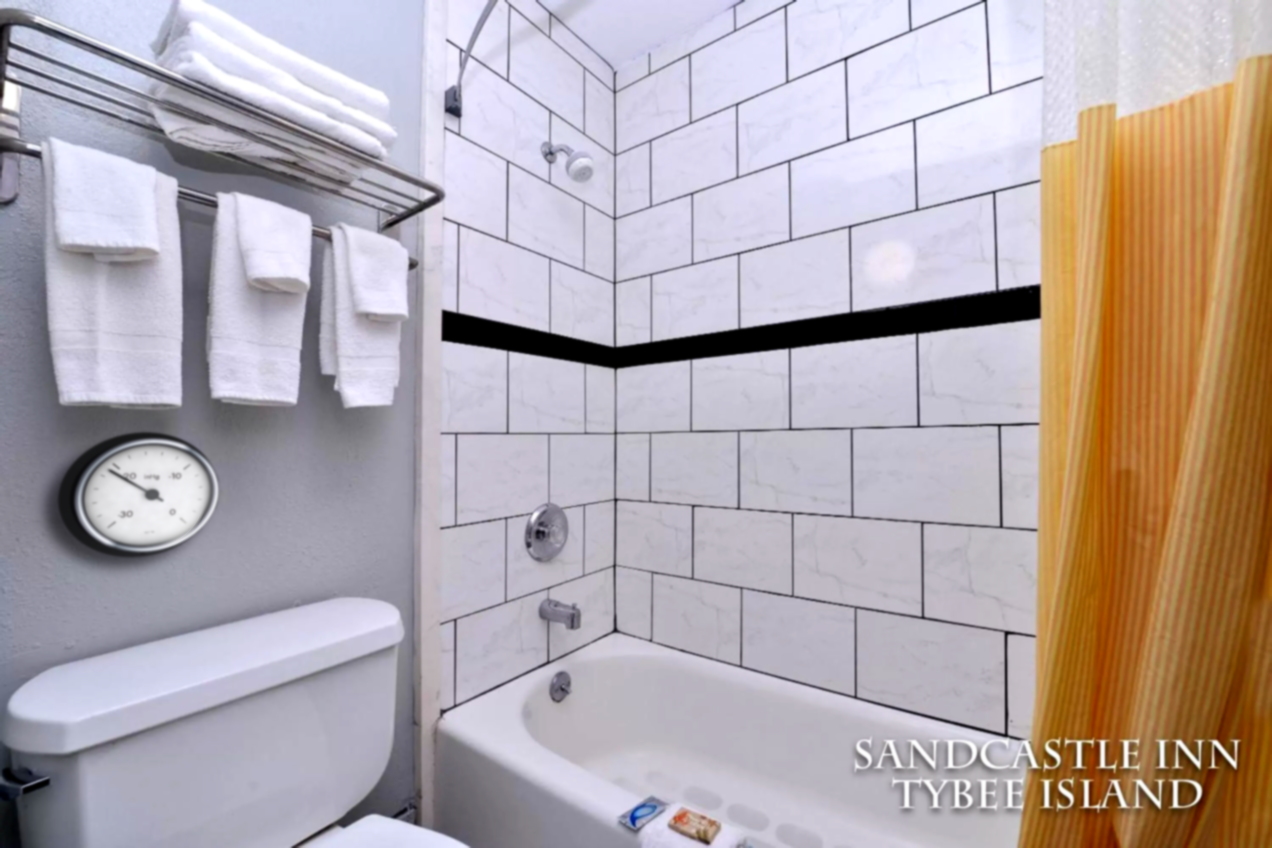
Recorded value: -21; inHg
